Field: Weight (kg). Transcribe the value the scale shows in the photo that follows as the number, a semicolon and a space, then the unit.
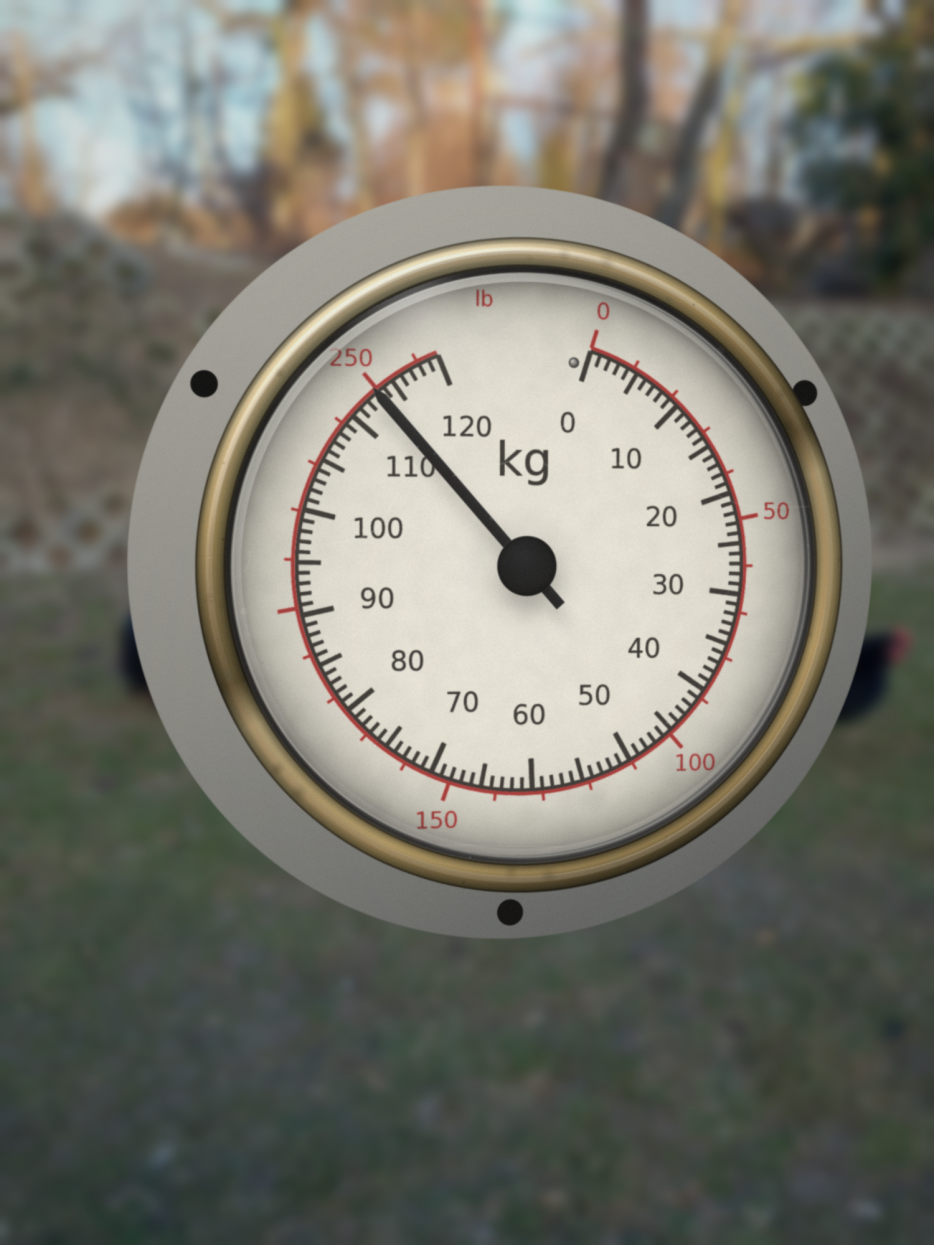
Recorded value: 113; kg
